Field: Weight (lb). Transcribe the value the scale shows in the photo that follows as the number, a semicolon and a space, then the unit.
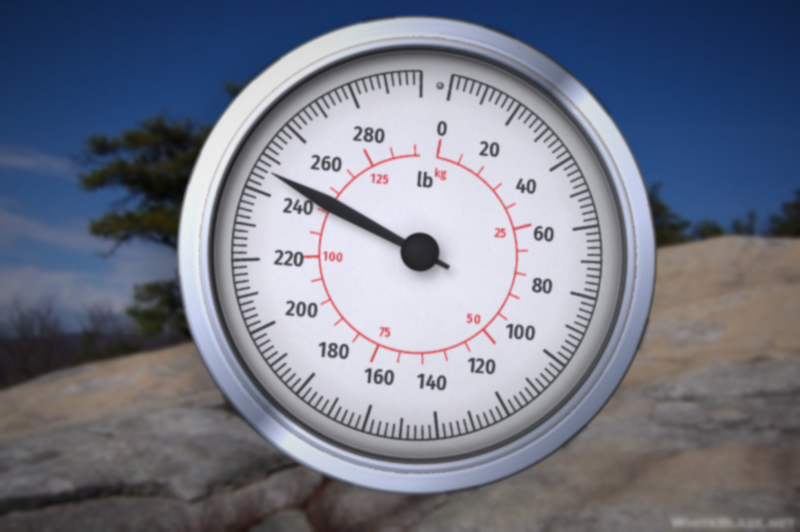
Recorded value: 246; lb
